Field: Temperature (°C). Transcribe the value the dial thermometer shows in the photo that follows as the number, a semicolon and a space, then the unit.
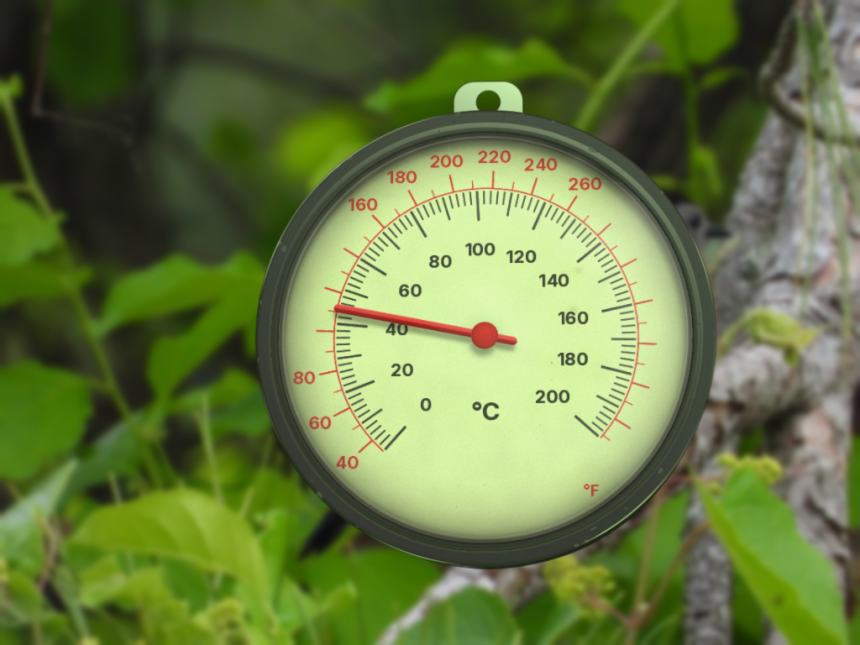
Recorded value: 44; °C
